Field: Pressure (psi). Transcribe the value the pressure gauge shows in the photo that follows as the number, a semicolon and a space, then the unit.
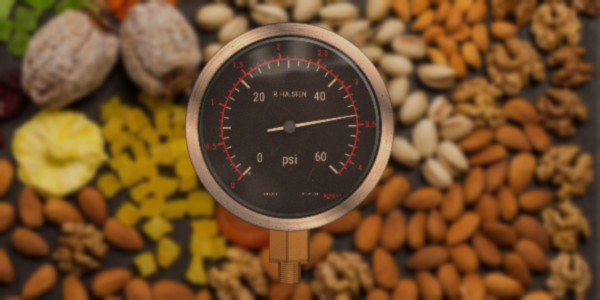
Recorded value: 48; psi
